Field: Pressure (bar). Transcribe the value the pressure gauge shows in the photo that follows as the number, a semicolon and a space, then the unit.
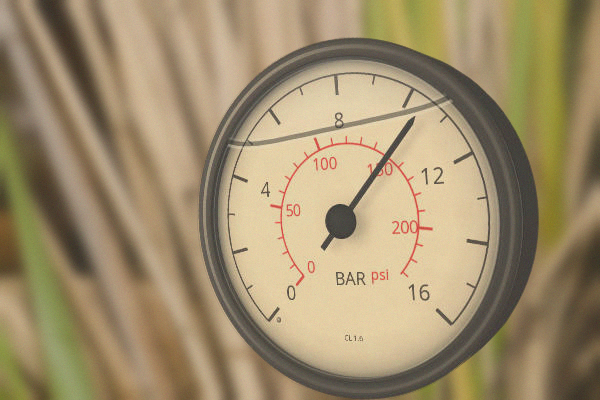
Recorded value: 10.5; bar
